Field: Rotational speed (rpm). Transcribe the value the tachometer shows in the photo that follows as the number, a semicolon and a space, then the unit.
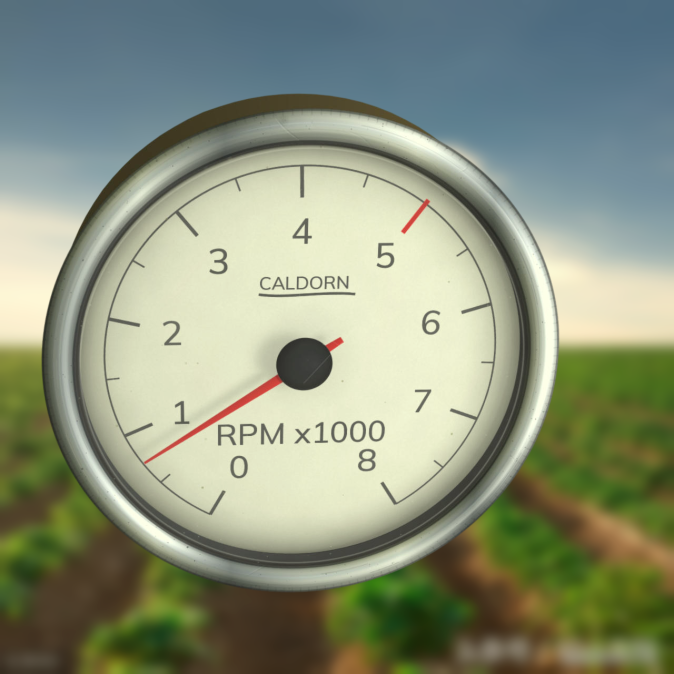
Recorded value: 750; rpm
